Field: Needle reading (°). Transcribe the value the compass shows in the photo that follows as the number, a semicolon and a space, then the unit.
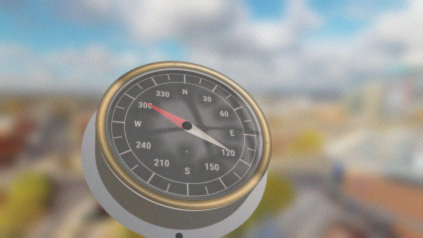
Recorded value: 300; °
